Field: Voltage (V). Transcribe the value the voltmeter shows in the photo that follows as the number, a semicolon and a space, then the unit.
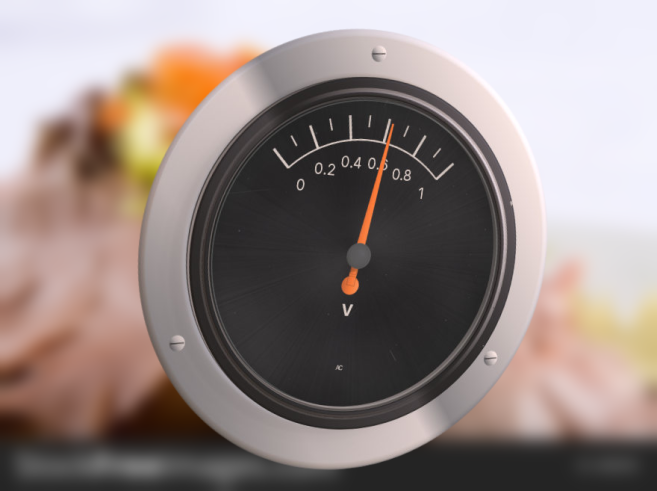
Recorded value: 0.6; V
